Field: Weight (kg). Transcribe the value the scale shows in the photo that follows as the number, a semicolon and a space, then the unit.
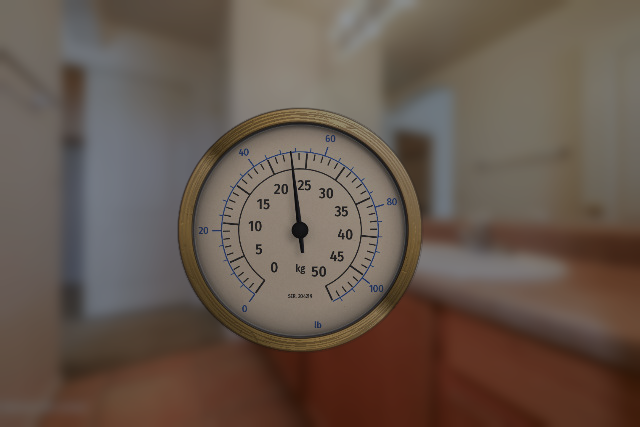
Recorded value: 23; kg
